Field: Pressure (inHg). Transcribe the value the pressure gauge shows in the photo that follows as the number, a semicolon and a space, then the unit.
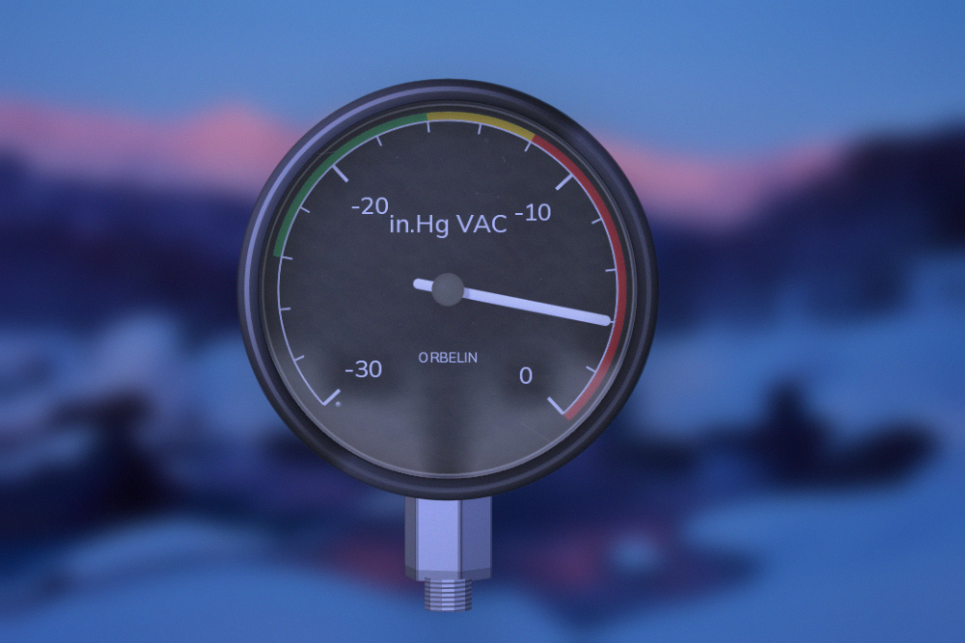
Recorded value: -4; inHg
